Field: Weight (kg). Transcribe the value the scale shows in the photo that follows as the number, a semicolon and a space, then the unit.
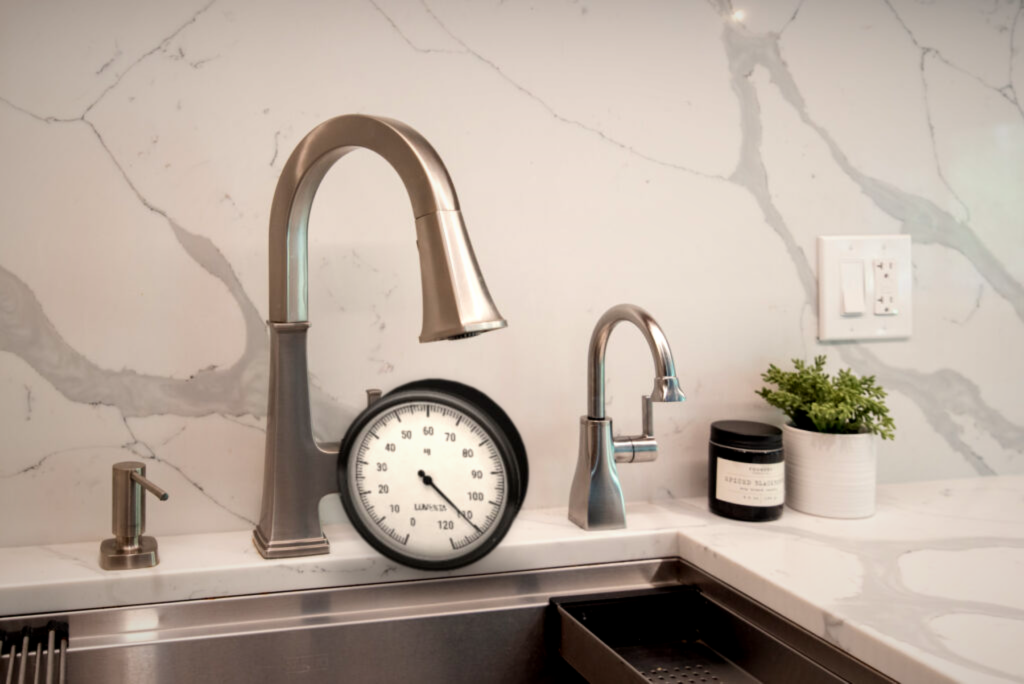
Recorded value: 110; kg
